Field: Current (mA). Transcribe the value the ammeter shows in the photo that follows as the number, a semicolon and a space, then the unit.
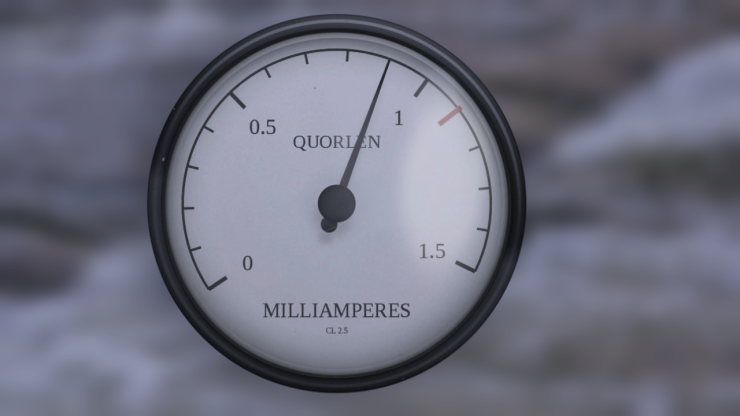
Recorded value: 0.9; mA
